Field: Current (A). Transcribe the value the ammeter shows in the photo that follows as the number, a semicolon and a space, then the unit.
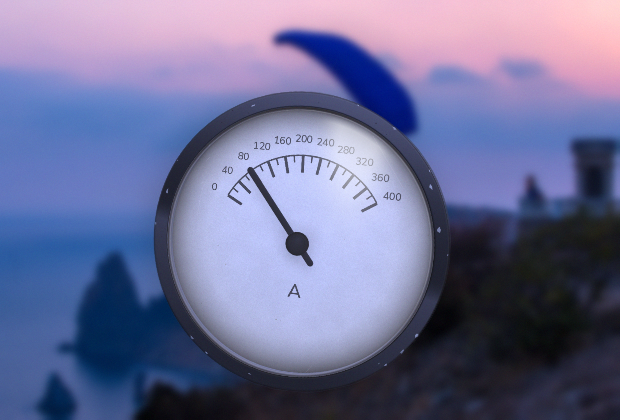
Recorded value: 80; A
